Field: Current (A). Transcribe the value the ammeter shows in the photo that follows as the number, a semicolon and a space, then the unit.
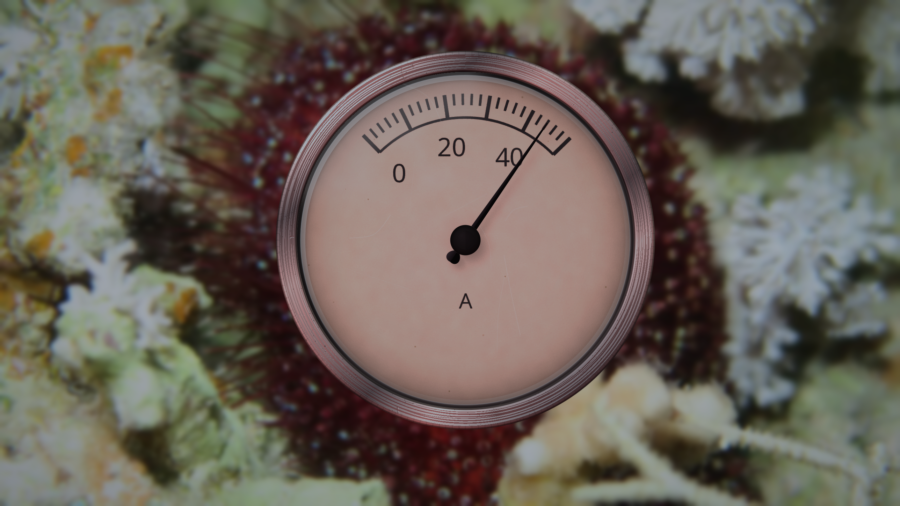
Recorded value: 44; A
